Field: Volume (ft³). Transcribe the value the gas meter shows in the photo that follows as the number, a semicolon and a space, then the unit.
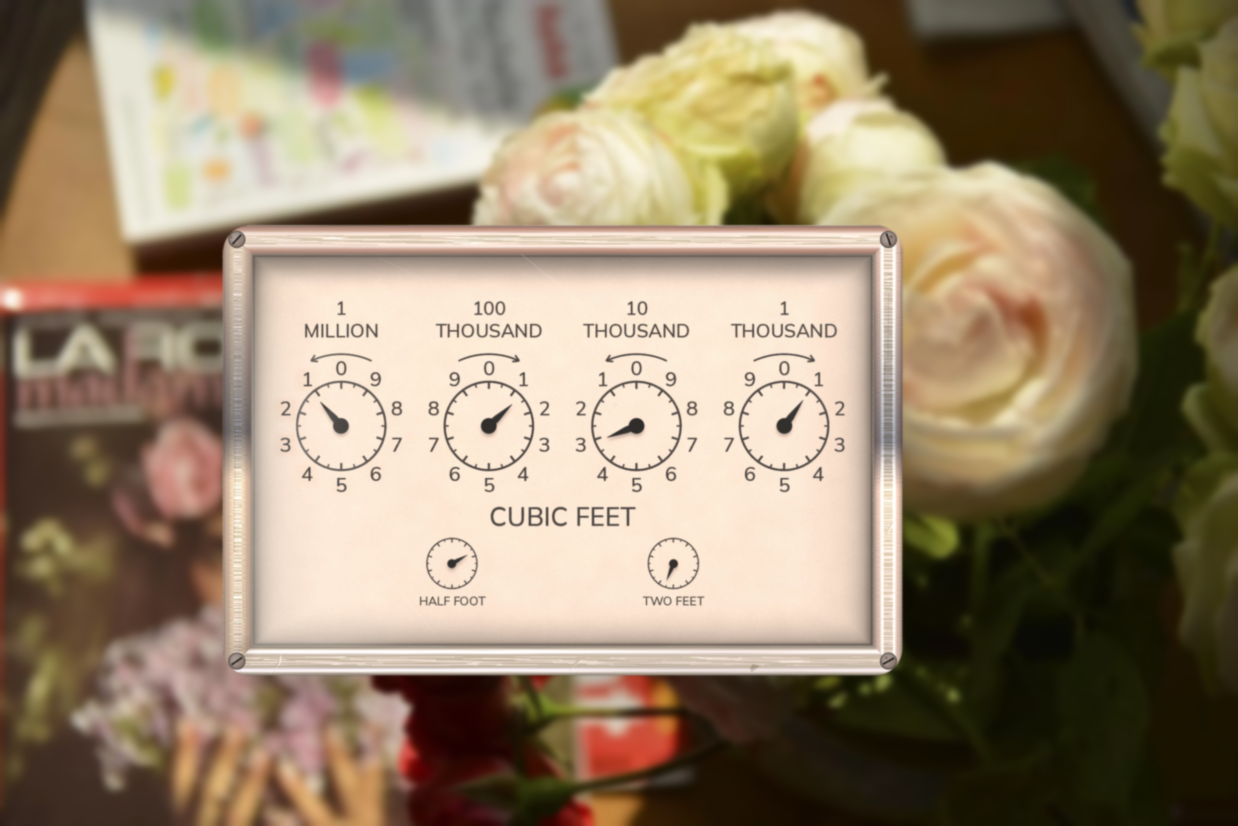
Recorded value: 113100; ft³
